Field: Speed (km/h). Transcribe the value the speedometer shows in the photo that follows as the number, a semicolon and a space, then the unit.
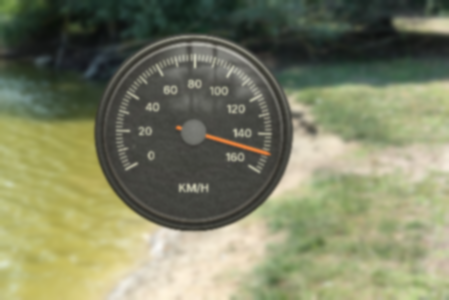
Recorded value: 150; km/h
